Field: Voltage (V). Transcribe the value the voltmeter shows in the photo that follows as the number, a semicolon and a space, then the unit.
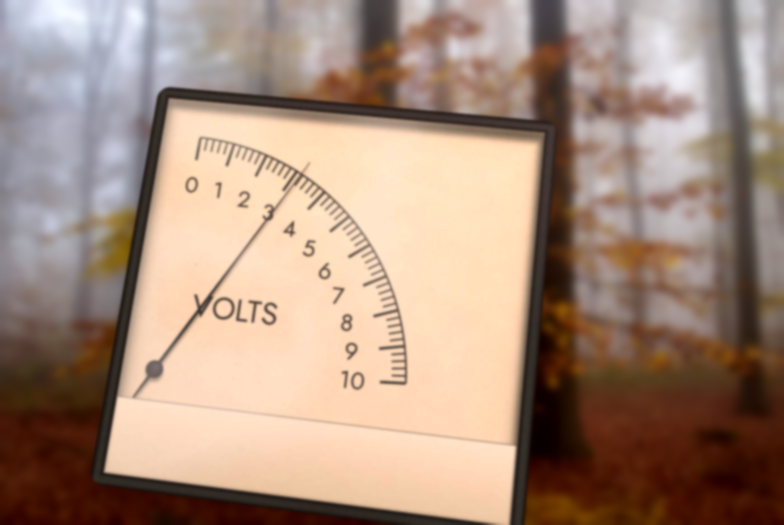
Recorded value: 3.2; V
